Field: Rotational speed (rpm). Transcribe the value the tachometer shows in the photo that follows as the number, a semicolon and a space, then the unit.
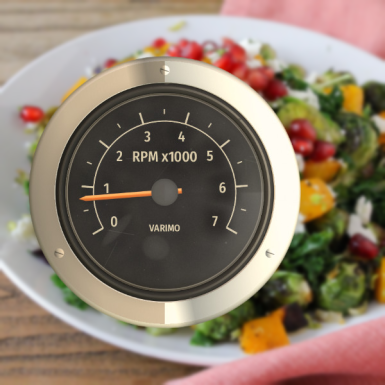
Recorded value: 750; rpm
